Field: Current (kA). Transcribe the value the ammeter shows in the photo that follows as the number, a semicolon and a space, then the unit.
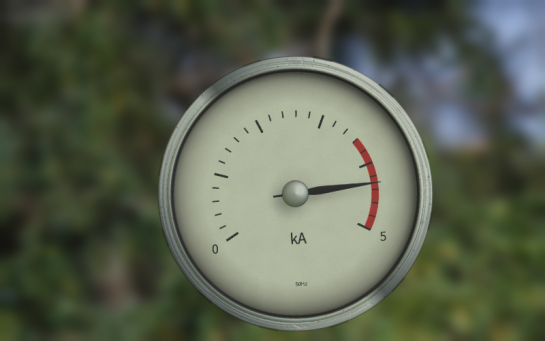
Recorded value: 4.3; kA
